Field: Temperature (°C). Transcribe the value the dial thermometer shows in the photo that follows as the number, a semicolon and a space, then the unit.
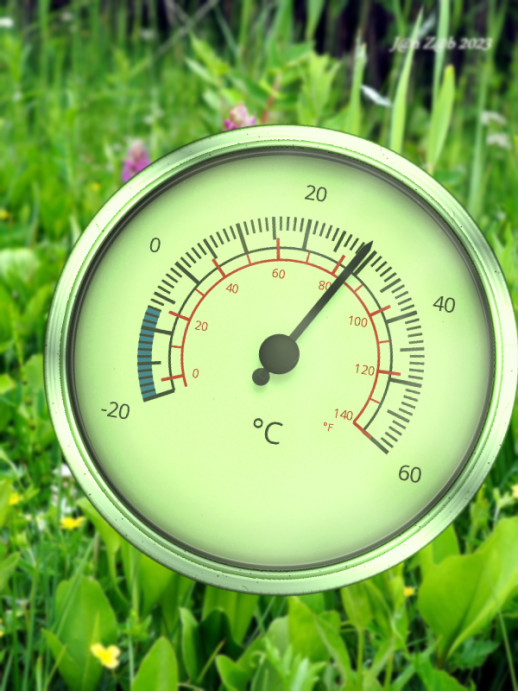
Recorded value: 29; °C
